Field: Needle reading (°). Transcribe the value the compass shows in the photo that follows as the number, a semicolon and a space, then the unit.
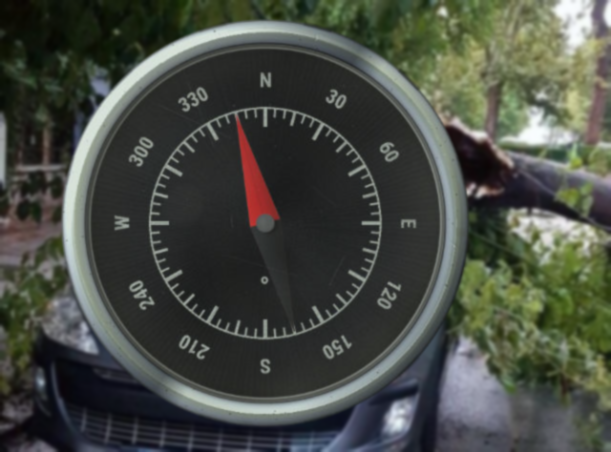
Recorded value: 345; °
